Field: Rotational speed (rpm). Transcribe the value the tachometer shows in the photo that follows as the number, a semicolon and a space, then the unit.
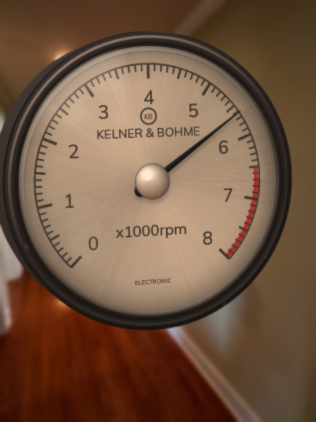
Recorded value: 5600; rpm
